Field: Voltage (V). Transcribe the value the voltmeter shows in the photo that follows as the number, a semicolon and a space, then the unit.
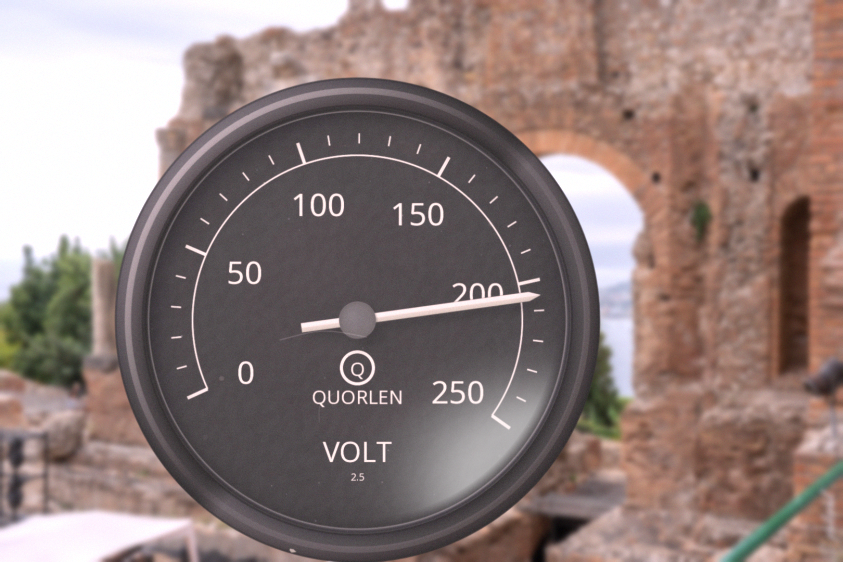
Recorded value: 205; V
